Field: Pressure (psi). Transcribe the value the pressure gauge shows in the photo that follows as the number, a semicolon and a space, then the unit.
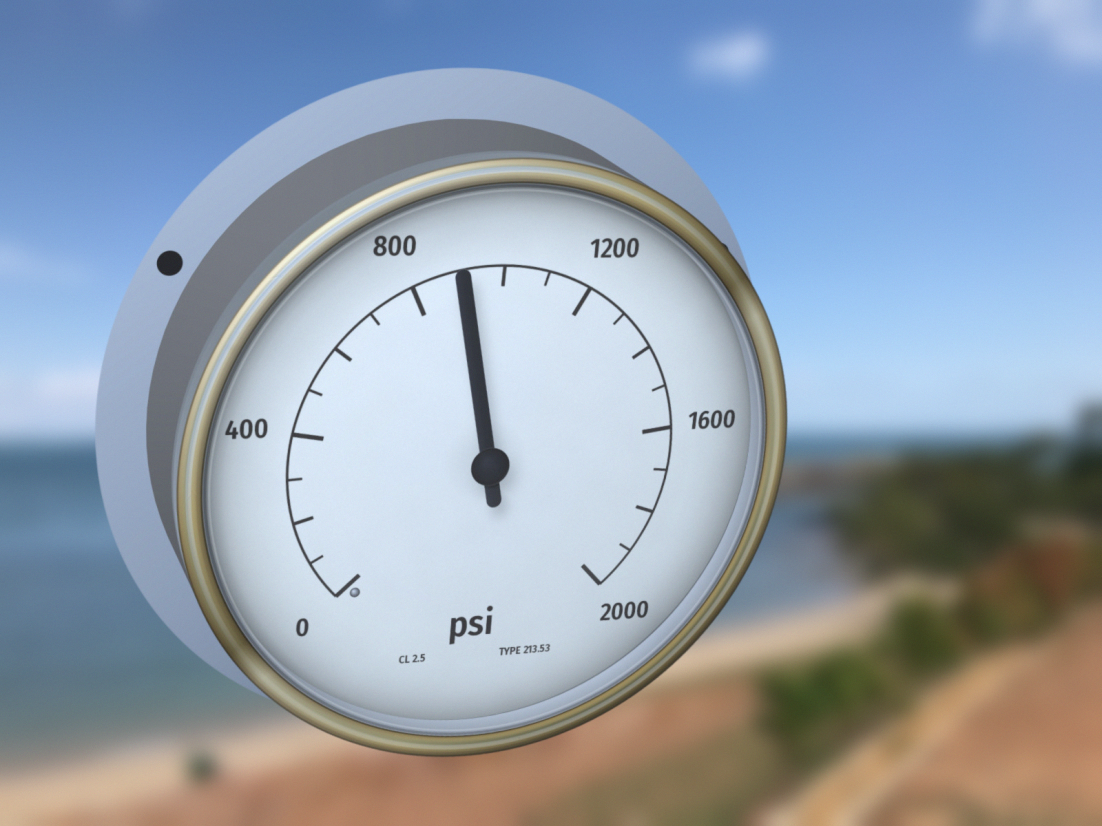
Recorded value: 900; psi
